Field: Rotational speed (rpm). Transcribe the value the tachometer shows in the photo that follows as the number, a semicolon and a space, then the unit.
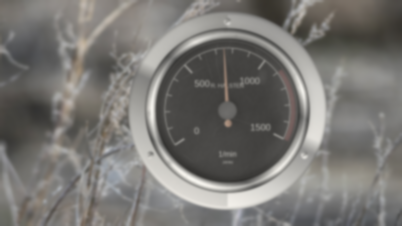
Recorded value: 750; rpm
